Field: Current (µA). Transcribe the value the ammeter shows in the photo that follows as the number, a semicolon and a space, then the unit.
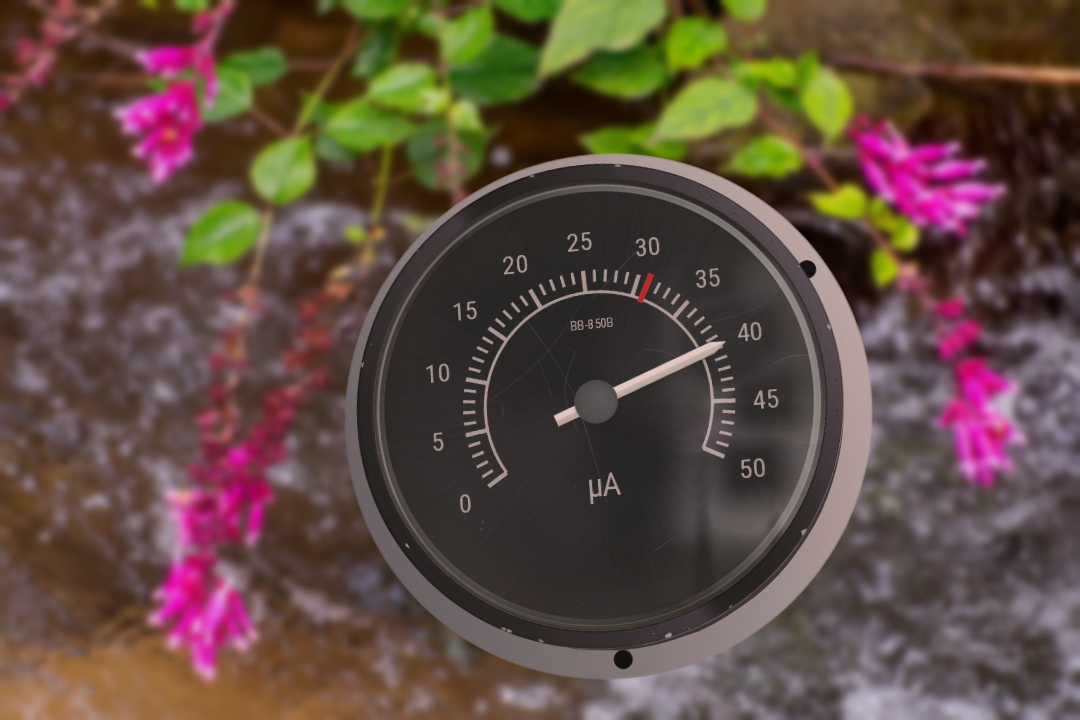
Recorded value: 40; µA
